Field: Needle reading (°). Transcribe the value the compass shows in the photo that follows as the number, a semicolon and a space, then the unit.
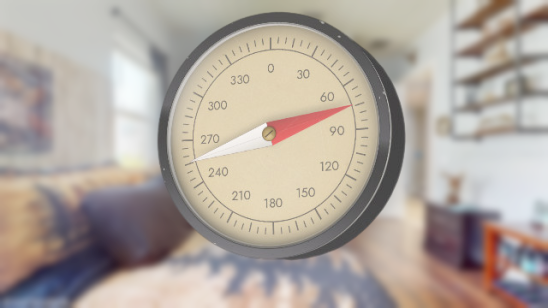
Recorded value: 75; °
